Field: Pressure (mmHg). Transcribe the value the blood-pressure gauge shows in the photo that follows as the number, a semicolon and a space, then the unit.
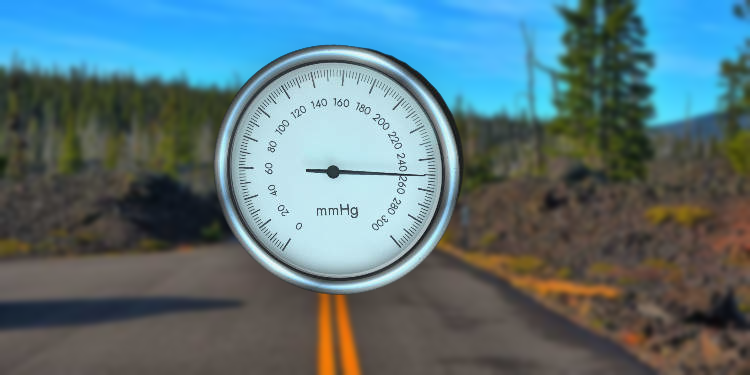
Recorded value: 250; mmHg
